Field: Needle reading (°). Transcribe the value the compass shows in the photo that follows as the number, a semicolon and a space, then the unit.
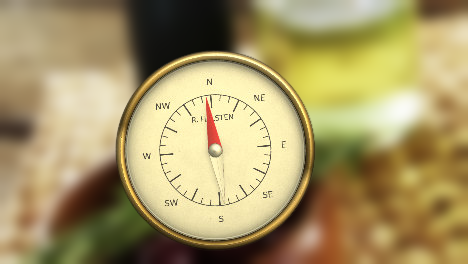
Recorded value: 355; °
